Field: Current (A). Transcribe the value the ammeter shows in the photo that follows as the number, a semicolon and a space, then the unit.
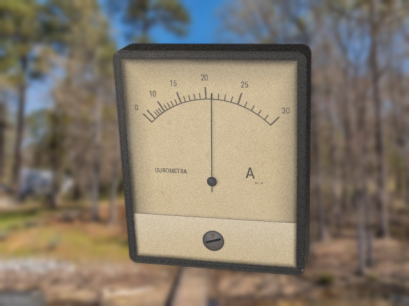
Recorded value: 21; A
